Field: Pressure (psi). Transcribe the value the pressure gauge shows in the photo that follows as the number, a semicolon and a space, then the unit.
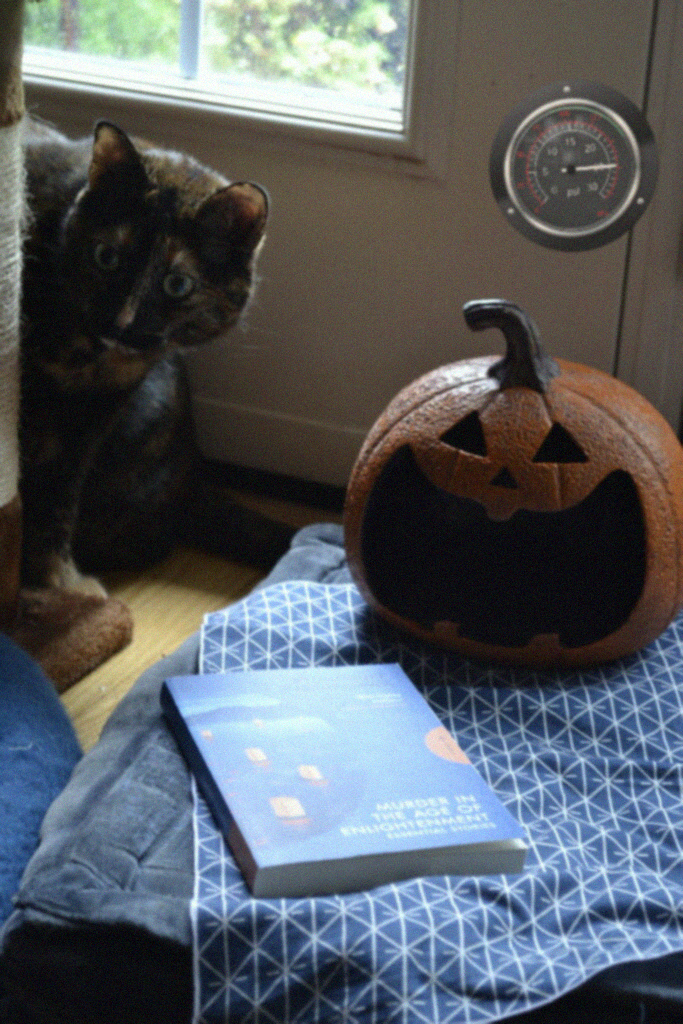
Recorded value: 25; psi
